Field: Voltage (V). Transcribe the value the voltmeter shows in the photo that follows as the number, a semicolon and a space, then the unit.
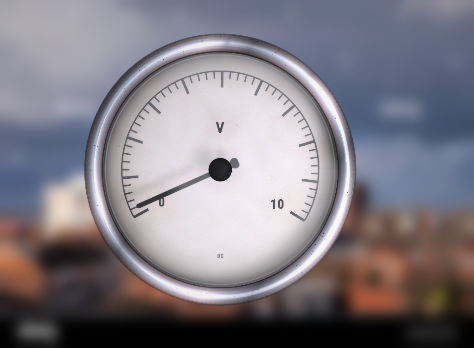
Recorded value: 0.2; V
